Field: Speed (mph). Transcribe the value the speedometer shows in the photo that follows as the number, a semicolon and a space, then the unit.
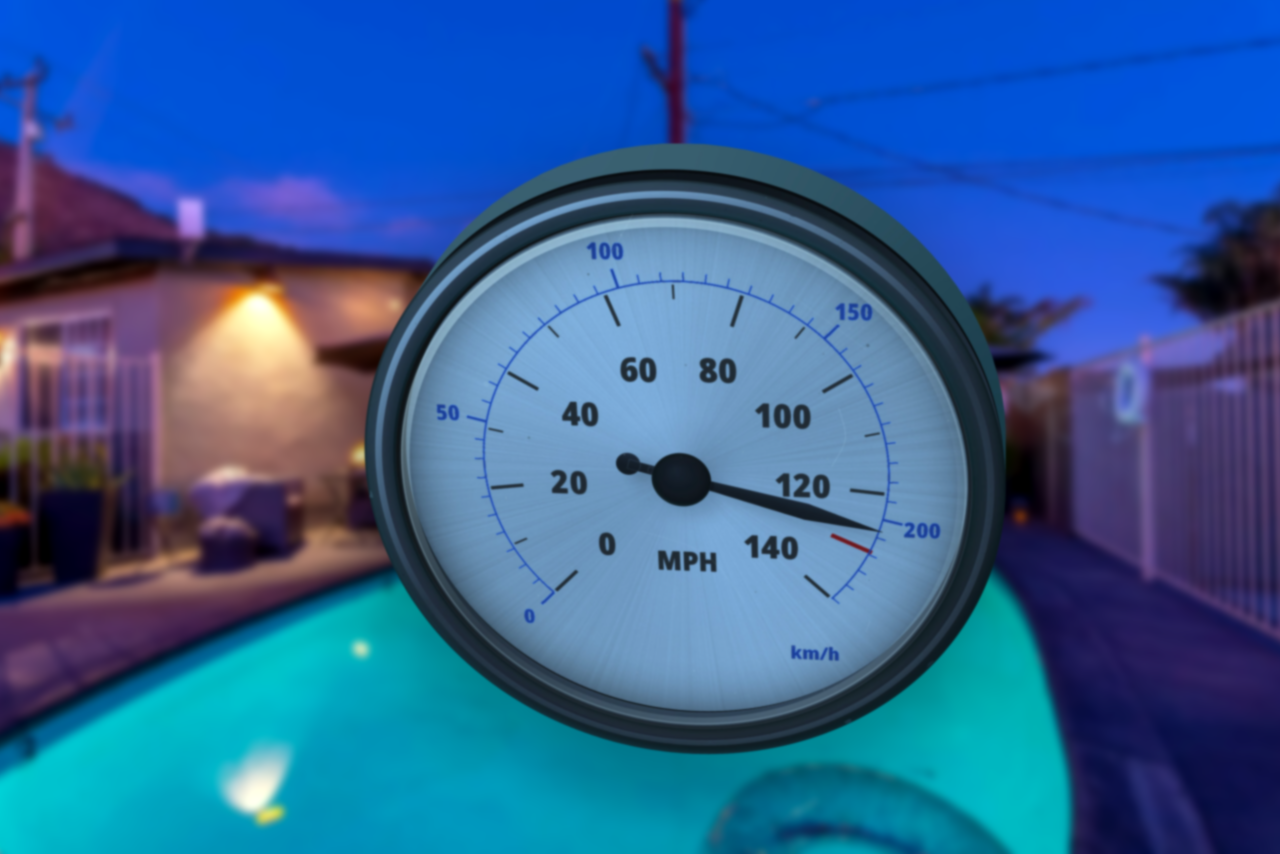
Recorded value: 125; mph
